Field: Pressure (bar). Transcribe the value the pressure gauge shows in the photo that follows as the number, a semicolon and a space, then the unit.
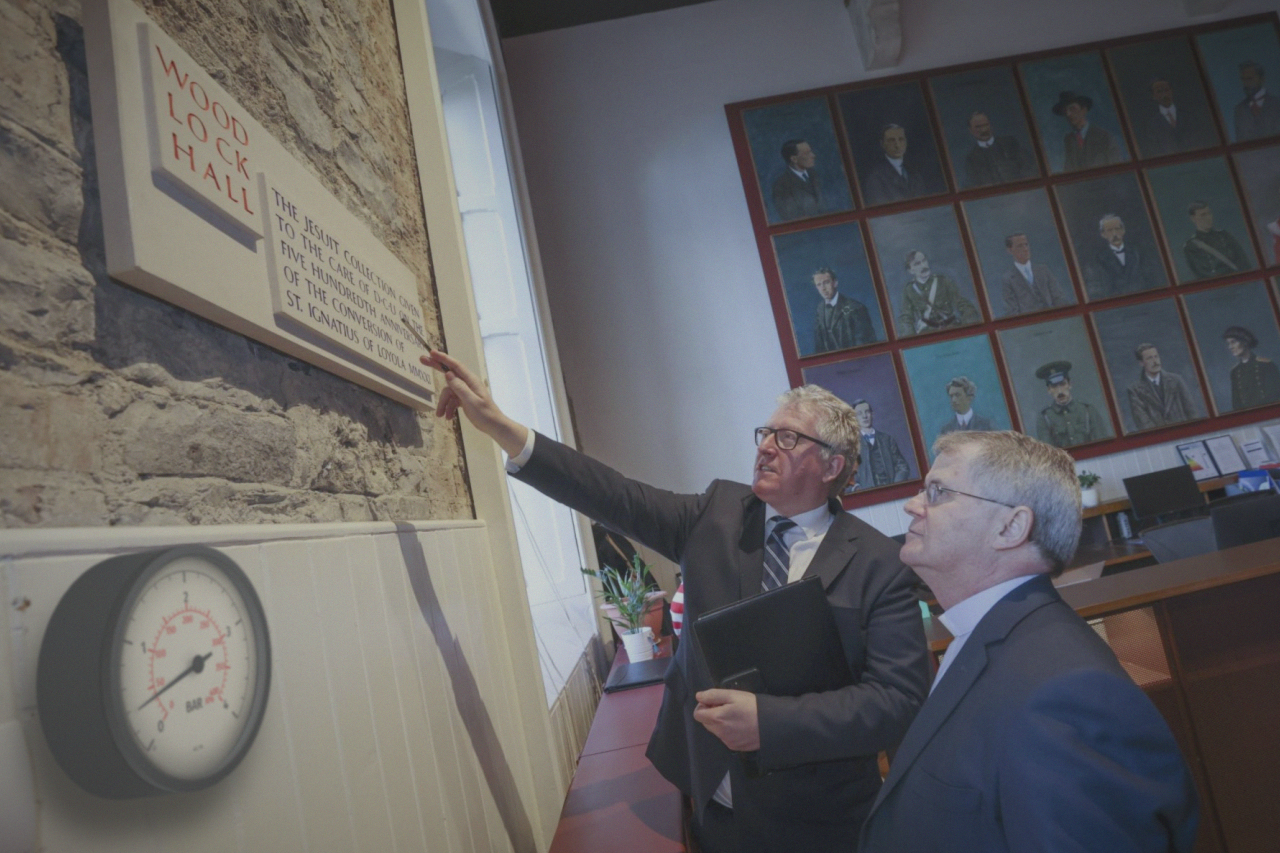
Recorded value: 0.4; bar
